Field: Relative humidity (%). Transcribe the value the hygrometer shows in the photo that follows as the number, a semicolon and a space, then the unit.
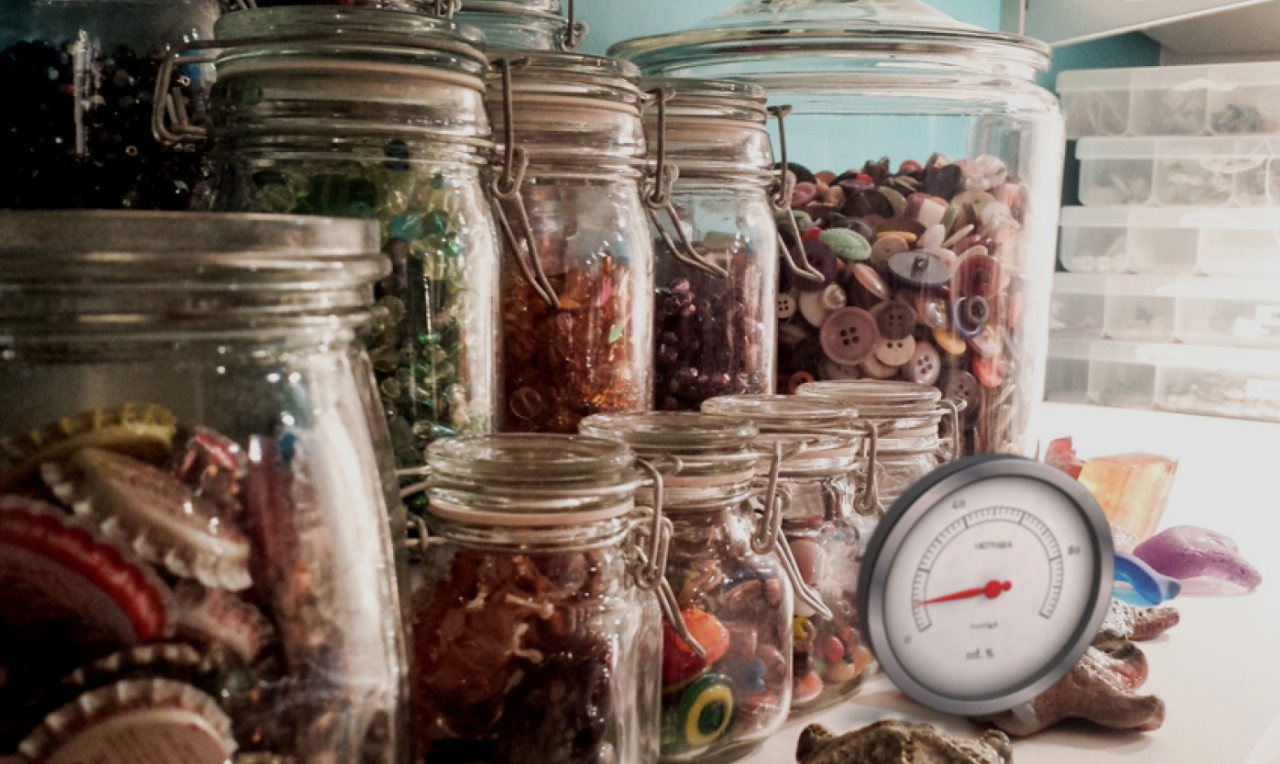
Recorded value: 10; %
